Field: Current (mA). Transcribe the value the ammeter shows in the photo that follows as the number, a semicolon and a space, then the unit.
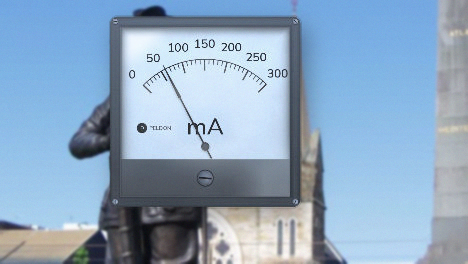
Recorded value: 60; mA
